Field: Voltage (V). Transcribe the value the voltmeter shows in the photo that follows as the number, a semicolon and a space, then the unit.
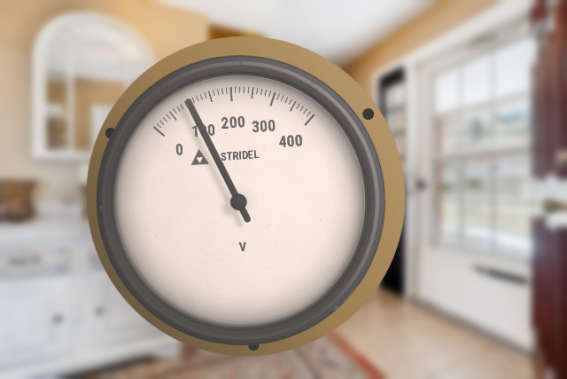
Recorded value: 100; V
